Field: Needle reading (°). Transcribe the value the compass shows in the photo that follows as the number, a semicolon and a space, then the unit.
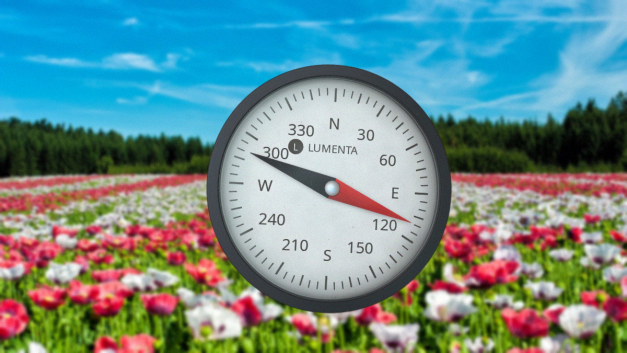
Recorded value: 110; °
